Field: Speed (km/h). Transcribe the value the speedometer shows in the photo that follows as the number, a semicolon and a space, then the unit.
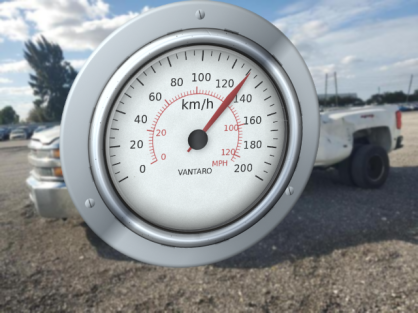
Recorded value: 130; km/h
